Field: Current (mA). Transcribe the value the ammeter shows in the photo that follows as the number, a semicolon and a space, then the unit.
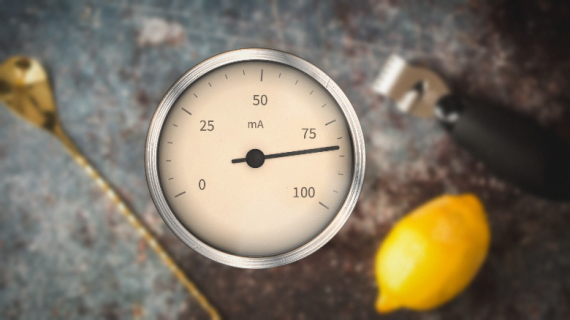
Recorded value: 82.5; mA
